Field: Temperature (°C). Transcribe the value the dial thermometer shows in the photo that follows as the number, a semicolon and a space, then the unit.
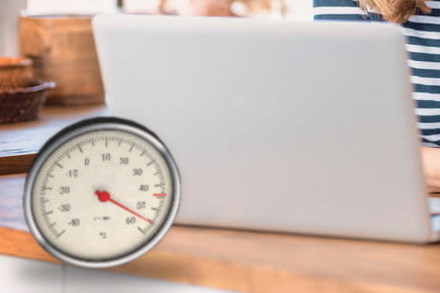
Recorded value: 55; °C
